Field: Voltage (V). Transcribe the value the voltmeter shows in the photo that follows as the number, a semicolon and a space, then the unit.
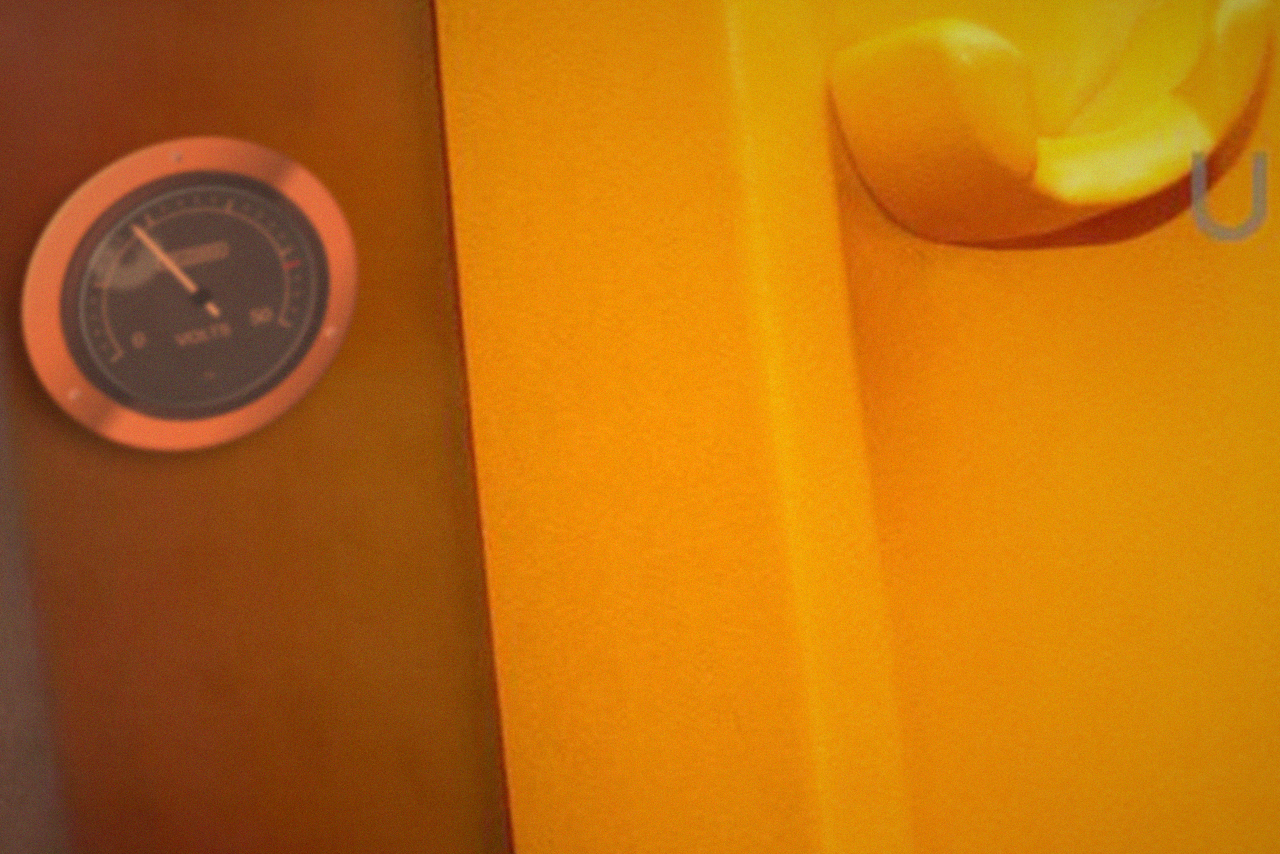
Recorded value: 18; V
